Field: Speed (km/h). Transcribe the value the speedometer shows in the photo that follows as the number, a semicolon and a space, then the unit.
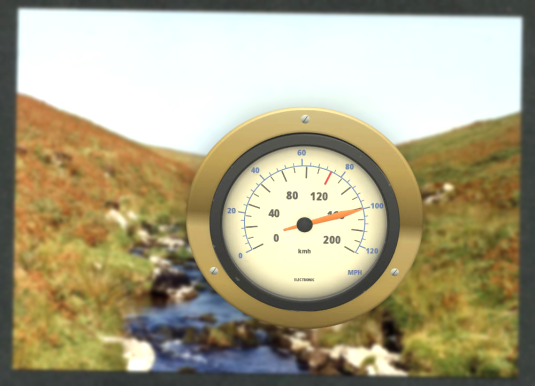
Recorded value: 160; km/h
